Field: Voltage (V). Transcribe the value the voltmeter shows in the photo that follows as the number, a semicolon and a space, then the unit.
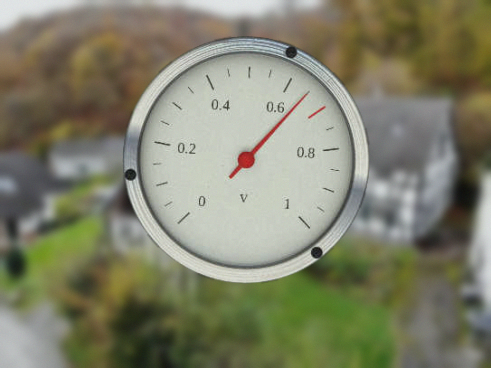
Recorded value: 0.65; V
